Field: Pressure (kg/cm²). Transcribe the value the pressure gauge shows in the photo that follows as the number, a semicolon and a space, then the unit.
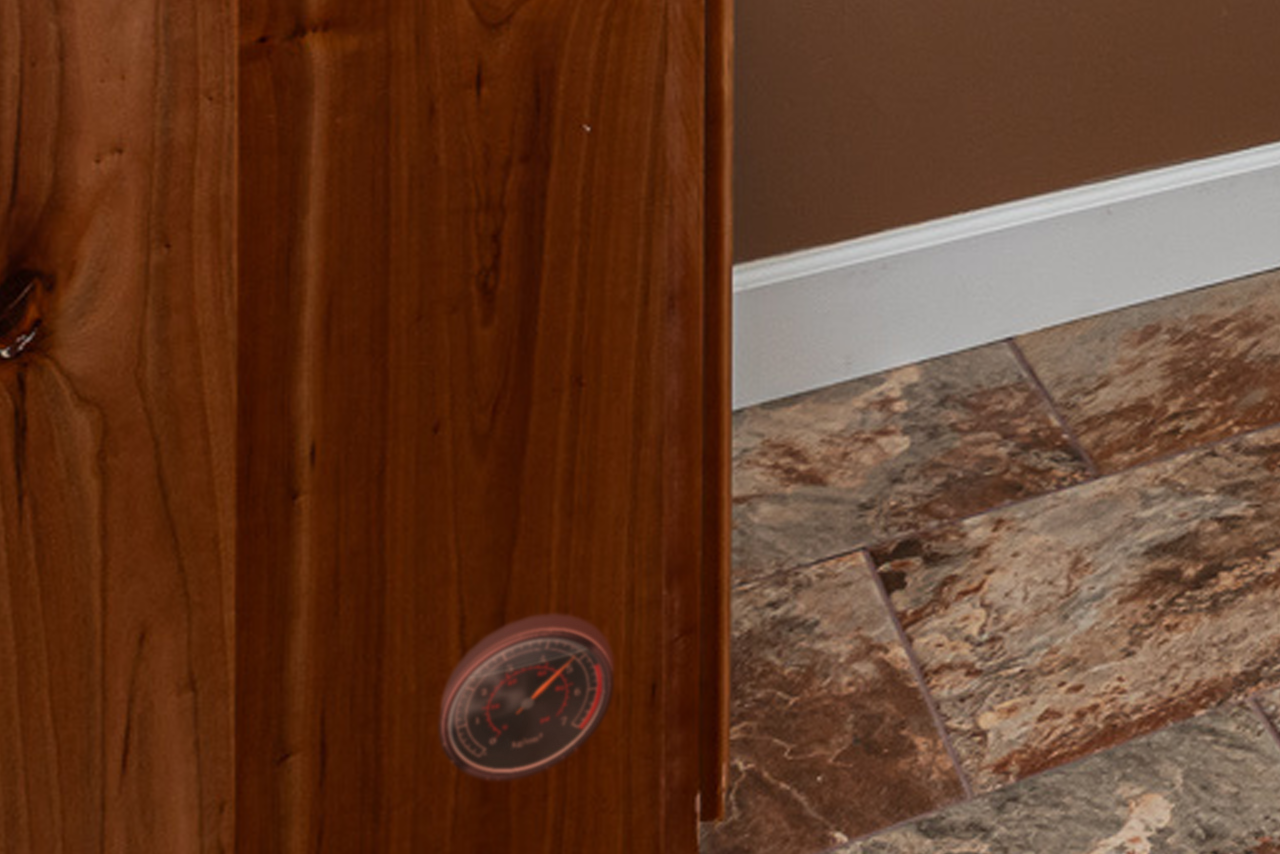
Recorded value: 4.8; kg/cm²
